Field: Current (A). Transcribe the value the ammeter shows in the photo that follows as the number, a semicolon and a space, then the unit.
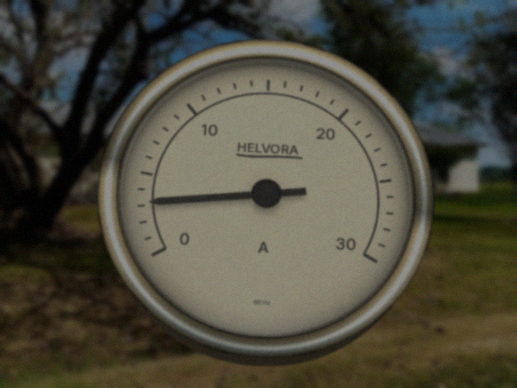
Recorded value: 3; A
